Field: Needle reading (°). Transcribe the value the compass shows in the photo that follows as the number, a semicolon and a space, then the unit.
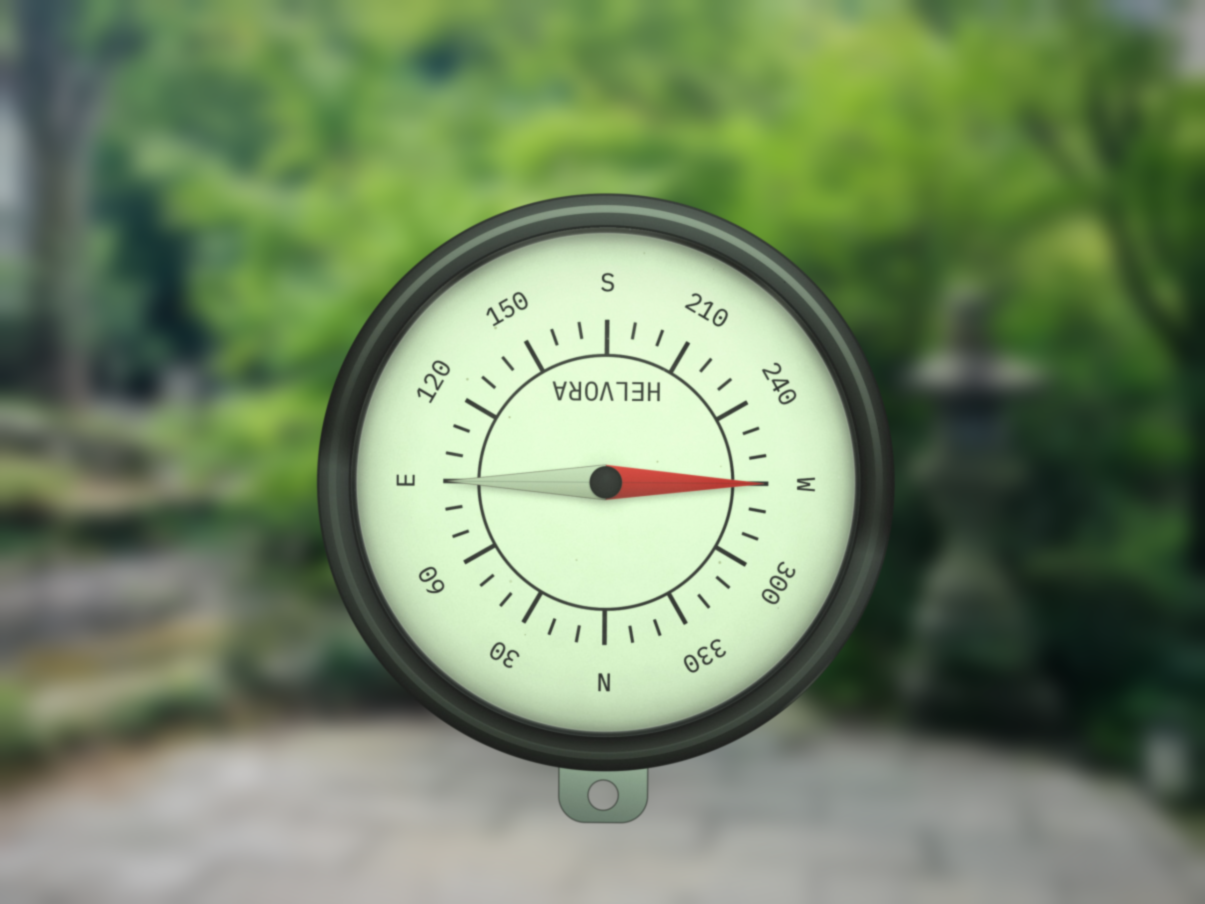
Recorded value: 270; °
